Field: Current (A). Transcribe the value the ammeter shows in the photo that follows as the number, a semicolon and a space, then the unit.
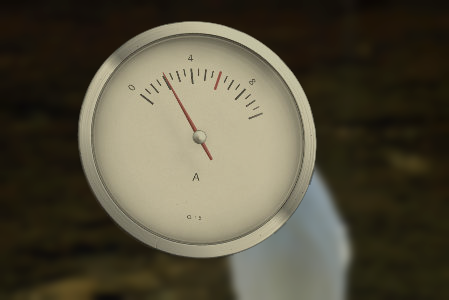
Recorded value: 2; A
